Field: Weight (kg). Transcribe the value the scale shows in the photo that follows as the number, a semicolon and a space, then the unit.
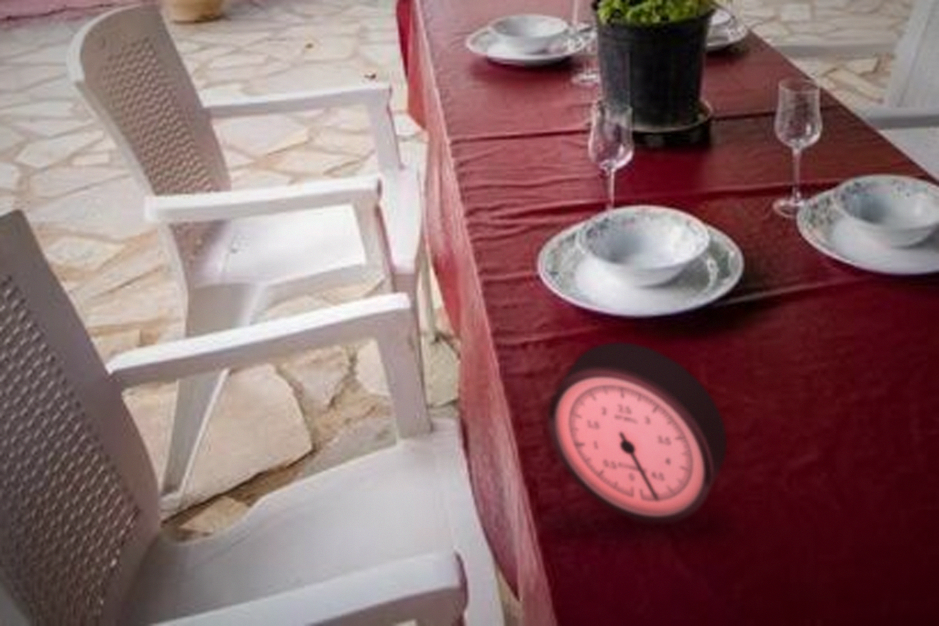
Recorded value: 4.75; kg
